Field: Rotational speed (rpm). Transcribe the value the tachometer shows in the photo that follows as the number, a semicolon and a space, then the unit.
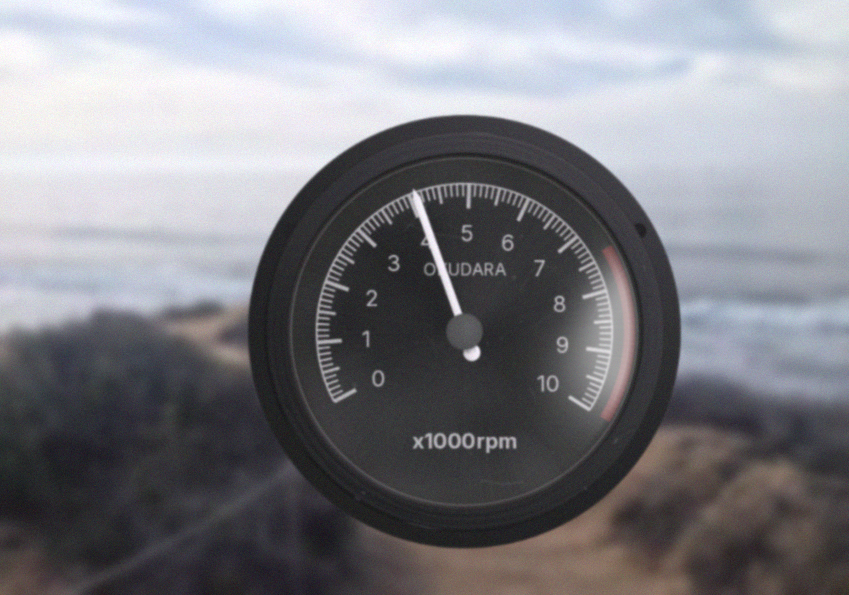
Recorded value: 4100; rpm
